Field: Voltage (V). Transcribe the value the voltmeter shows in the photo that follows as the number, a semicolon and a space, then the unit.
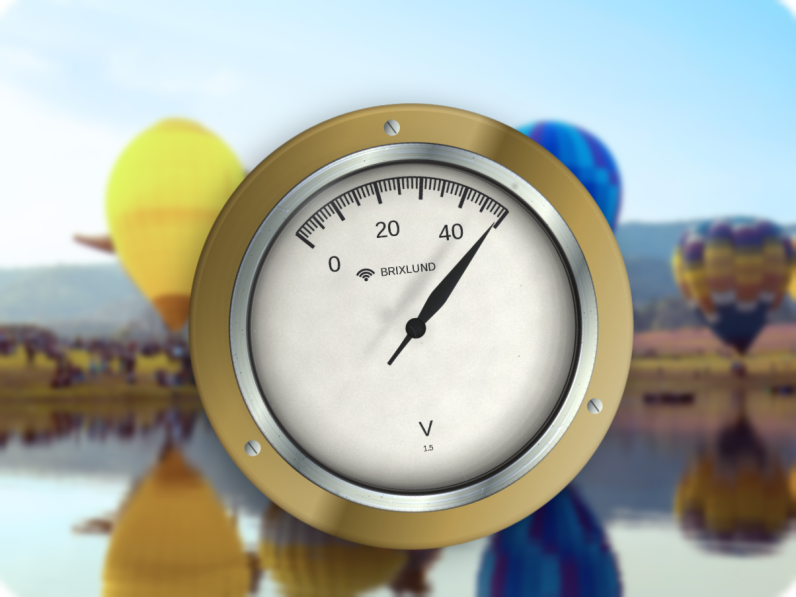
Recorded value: 49; V
